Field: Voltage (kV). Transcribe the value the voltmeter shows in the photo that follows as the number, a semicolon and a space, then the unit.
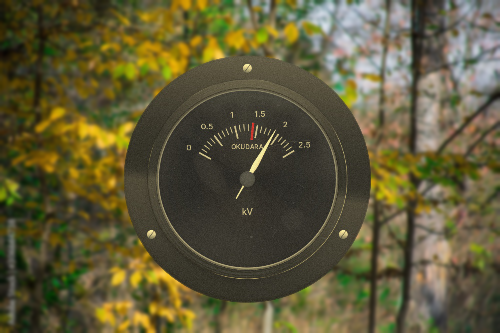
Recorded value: 1.9; kV
